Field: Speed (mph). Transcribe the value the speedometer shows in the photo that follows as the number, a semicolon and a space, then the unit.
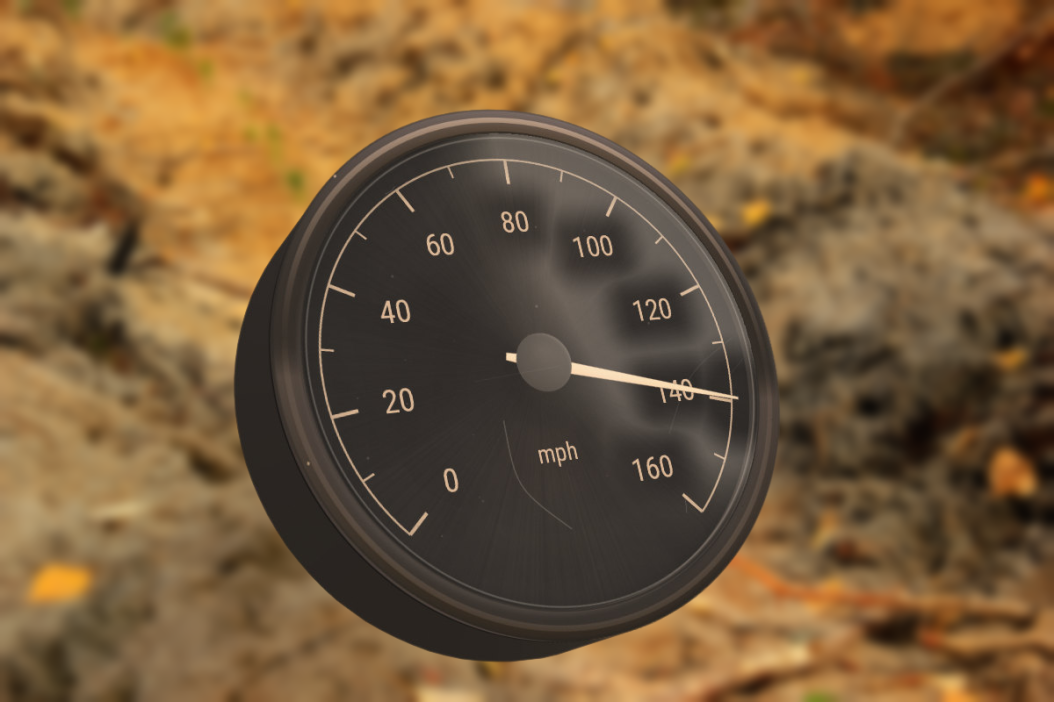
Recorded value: 140; mph
